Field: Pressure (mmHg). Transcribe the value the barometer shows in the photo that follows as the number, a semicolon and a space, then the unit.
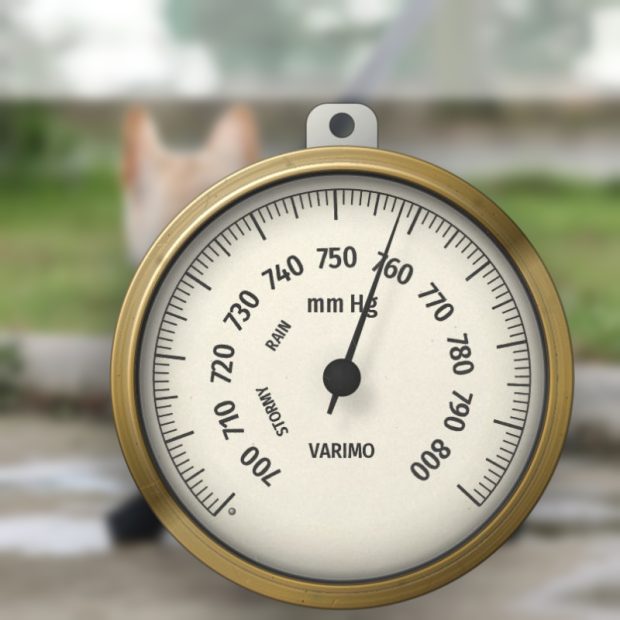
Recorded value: 758; mmHg
